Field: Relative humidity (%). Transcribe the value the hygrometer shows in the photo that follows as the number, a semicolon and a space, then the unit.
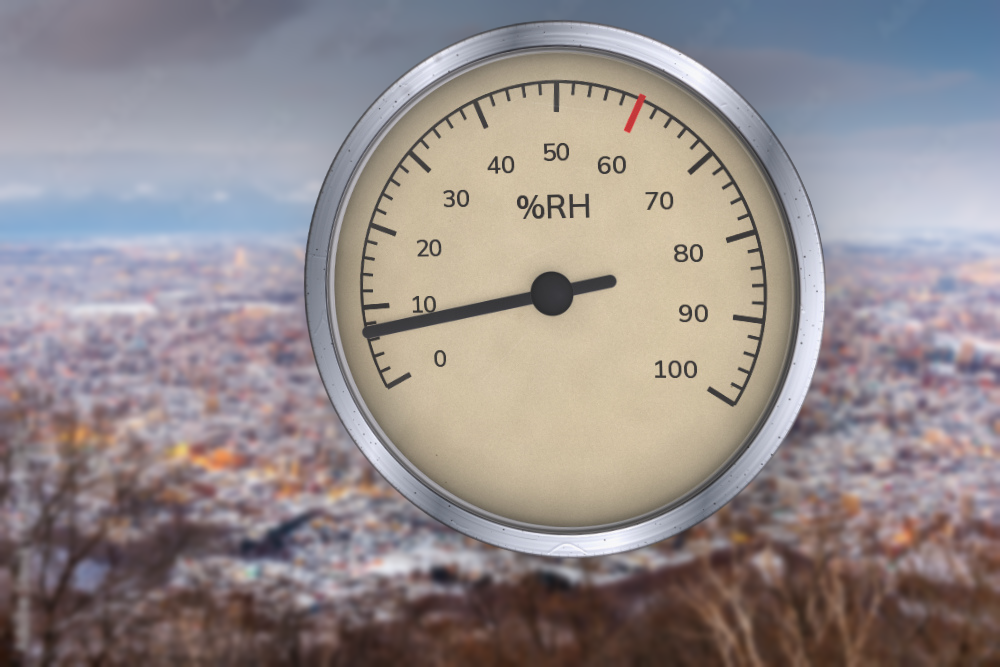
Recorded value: 7; %
